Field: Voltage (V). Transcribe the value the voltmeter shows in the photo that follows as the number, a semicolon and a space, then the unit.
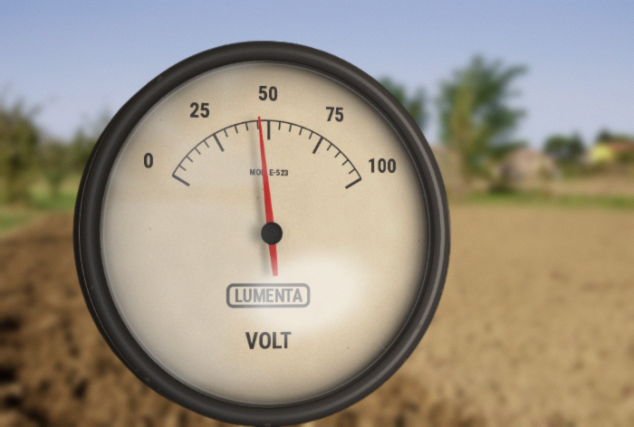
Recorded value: 45; V
